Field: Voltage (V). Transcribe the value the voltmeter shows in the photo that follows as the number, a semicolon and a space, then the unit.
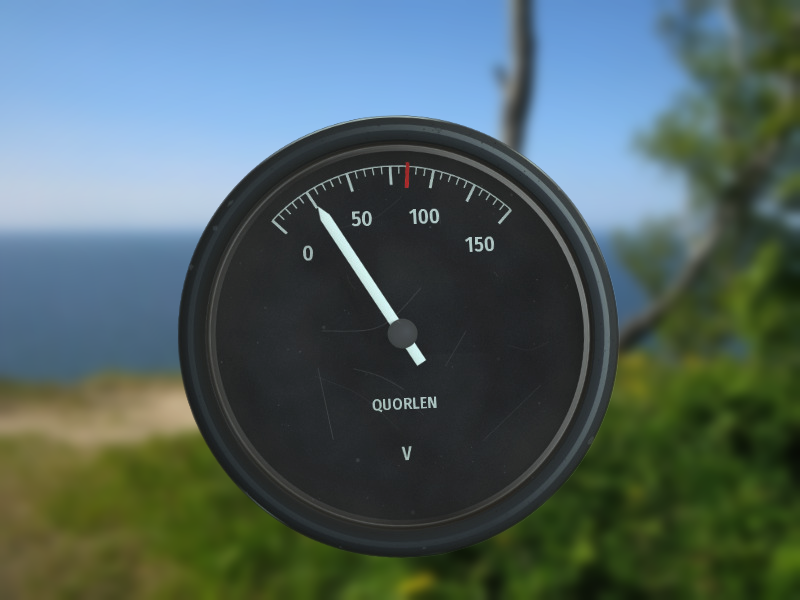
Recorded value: 25; V
